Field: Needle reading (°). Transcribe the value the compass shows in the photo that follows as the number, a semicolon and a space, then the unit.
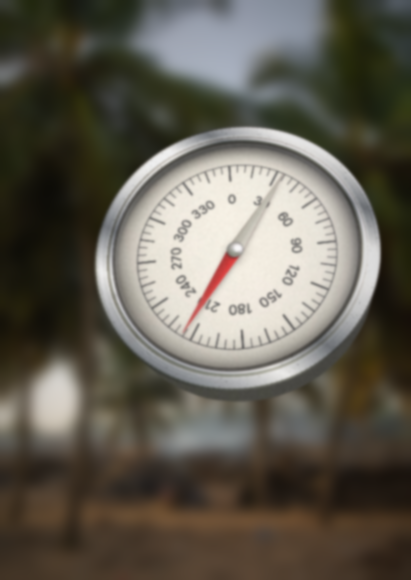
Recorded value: 215; °
